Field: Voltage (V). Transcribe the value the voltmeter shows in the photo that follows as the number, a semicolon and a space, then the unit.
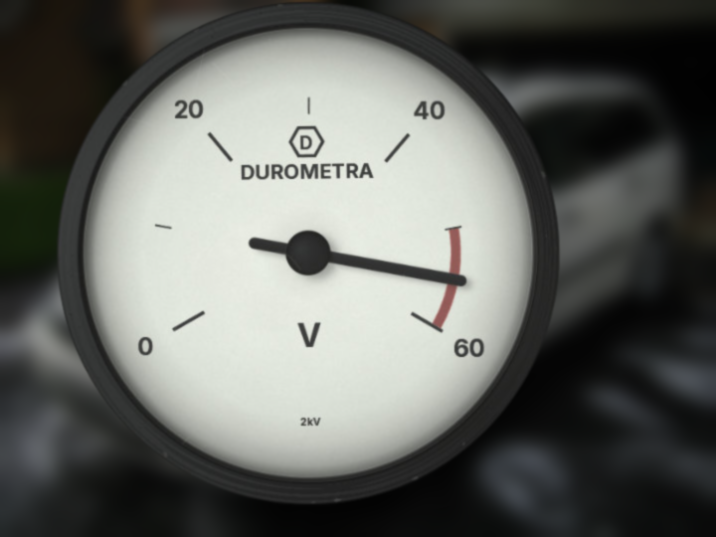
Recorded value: 55; V
